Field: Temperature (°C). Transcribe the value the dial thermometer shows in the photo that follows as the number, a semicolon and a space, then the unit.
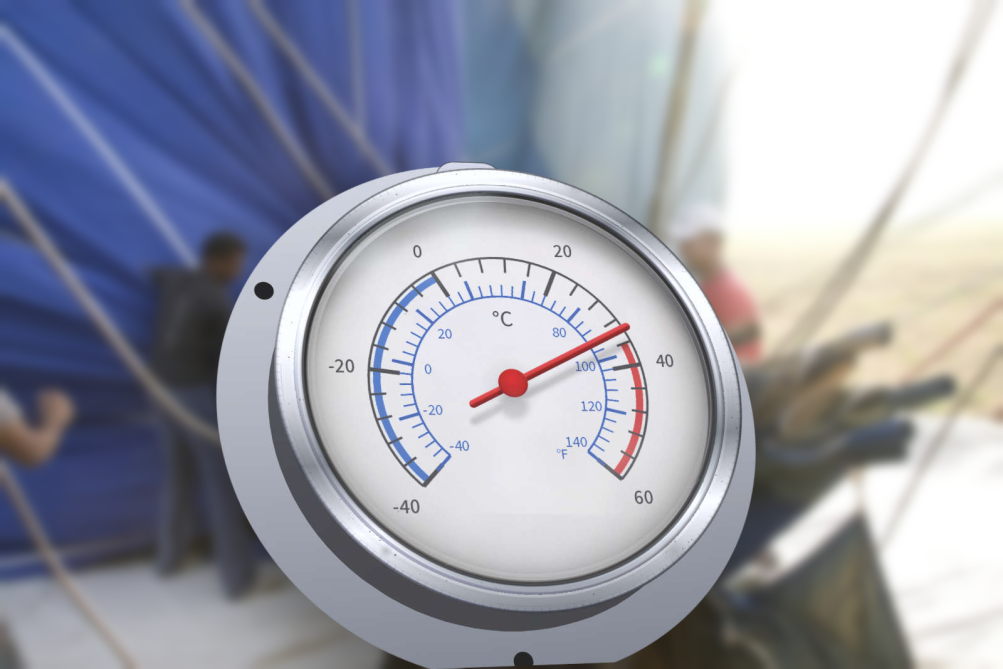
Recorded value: 34; °C
